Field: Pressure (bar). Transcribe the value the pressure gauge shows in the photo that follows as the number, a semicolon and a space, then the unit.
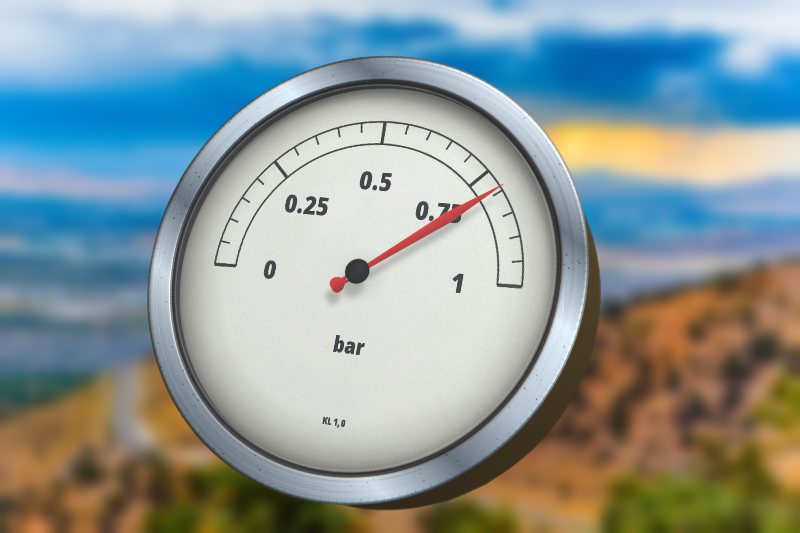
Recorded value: 0.8; bar
